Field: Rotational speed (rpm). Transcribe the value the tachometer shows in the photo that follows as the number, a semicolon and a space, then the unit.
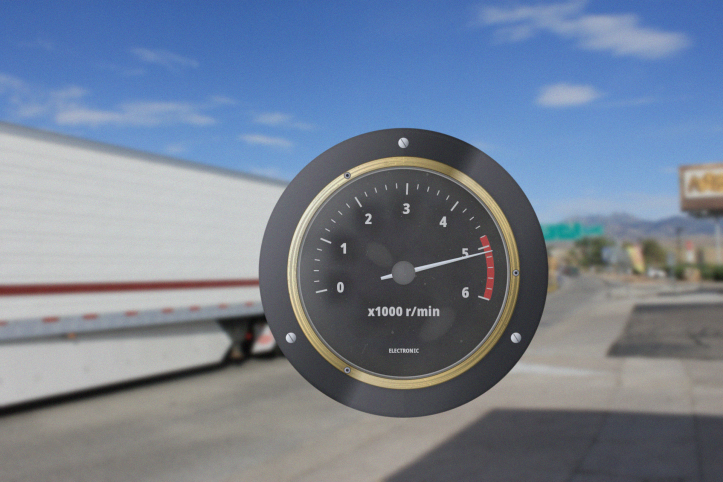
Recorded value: 5100; rpm
